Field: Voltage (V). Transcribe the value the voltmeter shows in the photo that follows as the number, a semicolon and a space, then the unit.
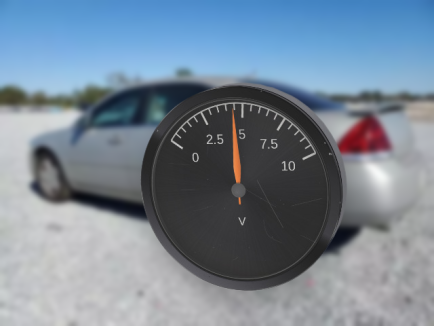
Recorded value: 4.5; V
